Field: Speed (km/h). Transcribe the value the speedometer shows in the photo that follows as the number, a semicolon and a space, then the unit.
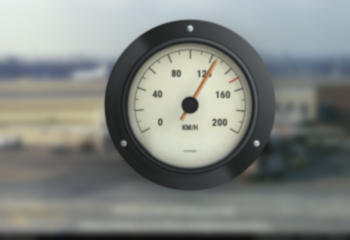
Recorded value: 125; km/h
